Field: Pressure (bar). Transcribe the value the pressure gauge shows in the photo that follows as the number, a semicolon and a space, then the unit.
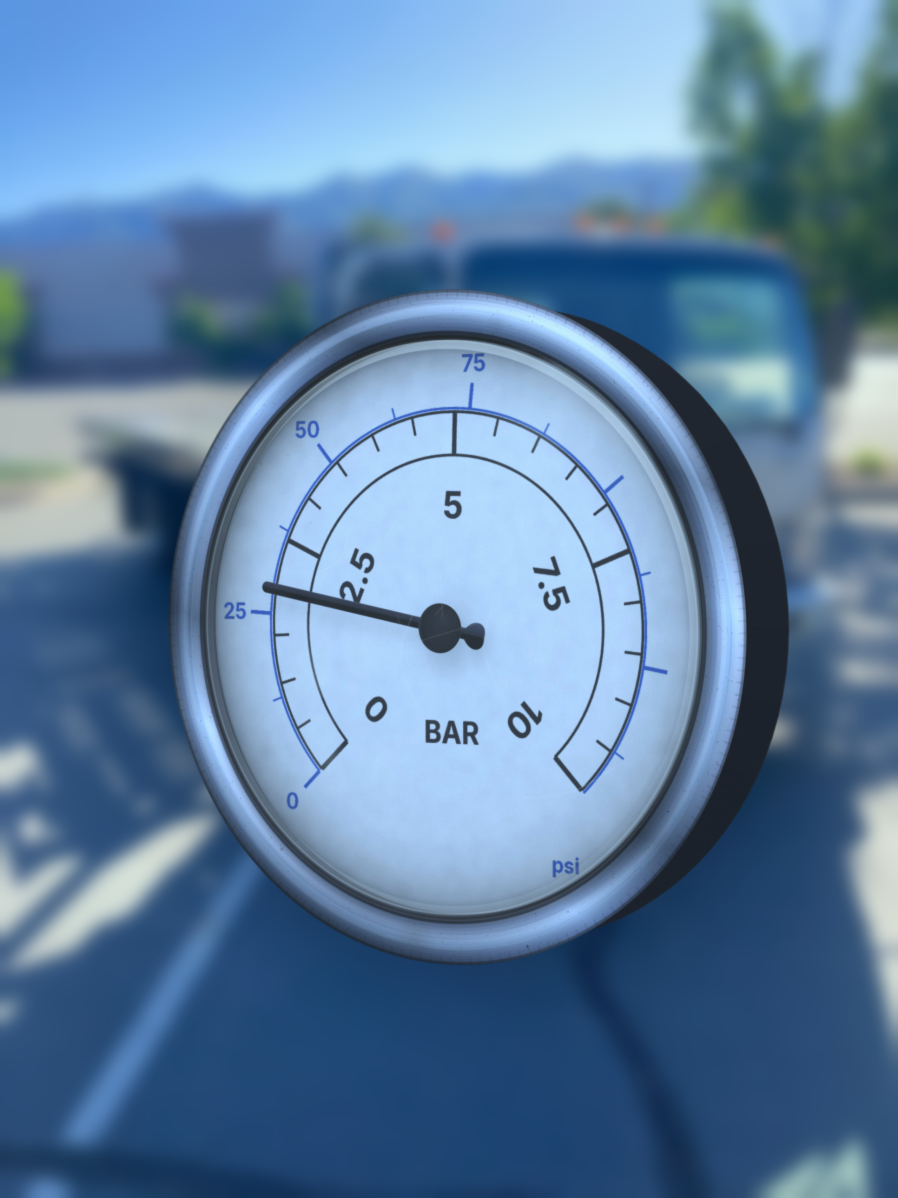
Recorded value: 2; bar
